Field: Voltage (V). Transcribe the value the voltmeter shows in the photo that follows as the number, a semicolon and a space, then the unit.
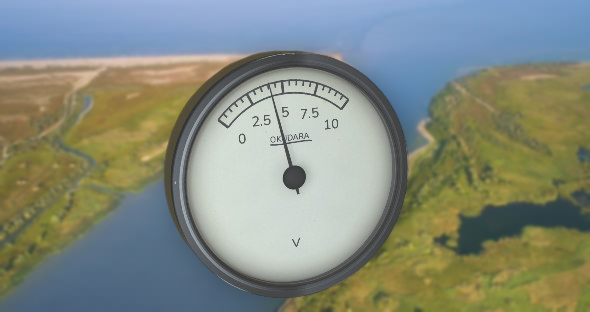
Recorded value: 4; V
